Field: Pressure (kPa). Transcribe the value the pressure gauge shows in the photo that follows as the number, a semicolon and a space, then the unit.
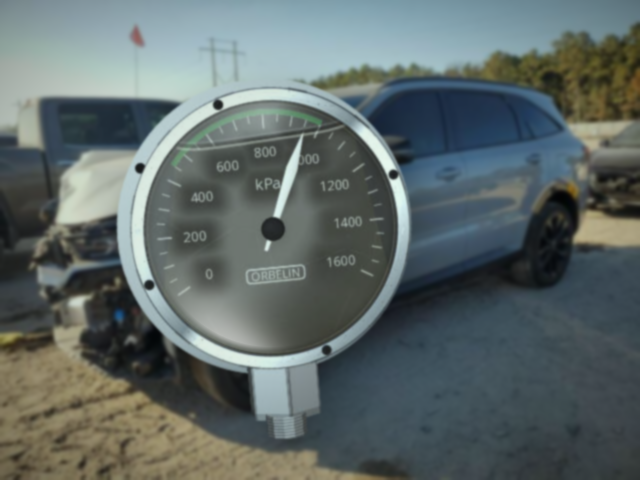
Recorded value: 950; kPa
